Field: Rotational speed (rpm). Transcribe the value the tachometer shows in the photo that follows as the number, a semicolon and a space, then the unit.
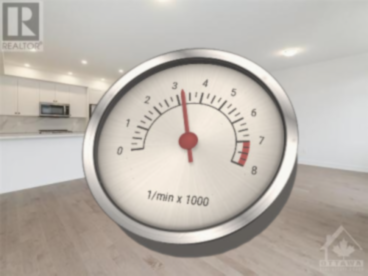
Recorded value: 3250; rpm
